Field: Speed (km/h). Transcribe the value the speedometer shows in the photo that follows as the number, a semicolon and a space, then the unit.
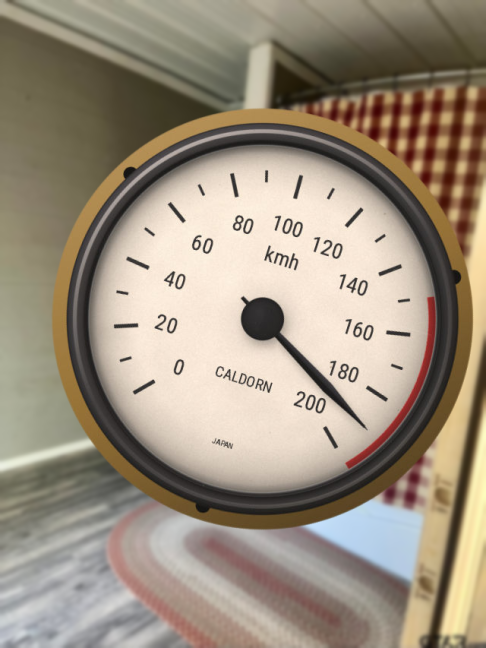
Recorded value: 190; km/h
